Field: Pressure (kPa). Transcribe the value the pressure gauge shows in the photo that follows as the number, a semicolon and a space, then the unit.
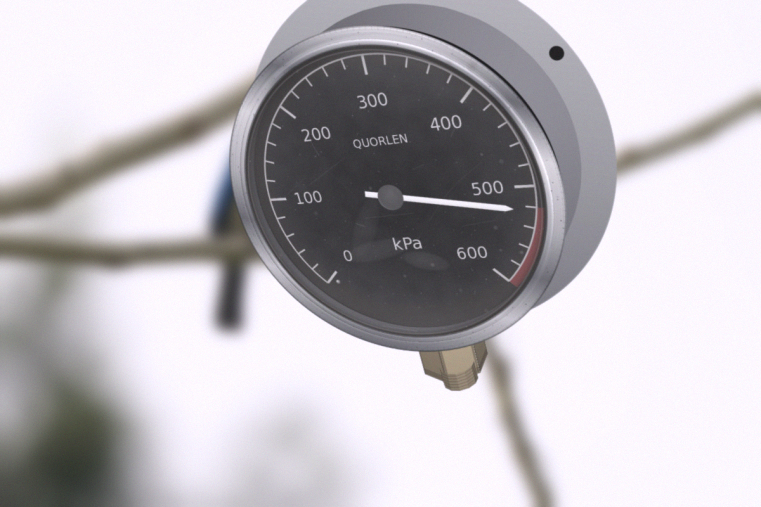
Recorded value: 520; kPa
